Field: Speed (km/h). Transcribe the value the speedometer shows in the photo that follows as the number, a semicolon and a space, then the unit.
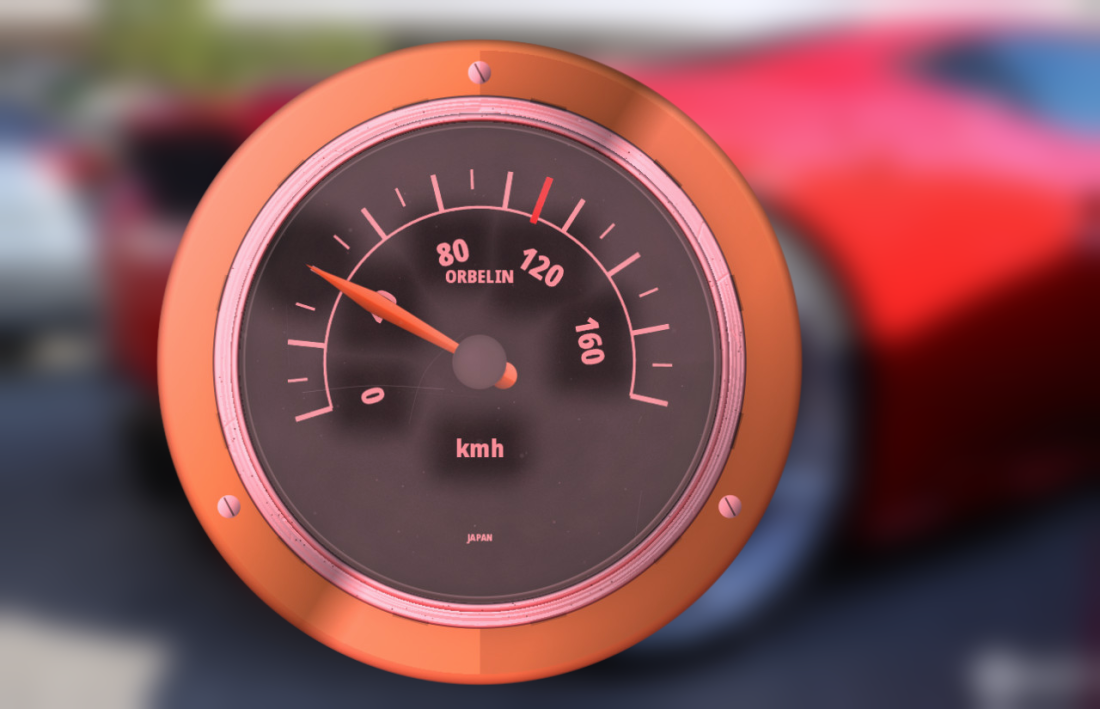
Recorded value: 40; km/h
